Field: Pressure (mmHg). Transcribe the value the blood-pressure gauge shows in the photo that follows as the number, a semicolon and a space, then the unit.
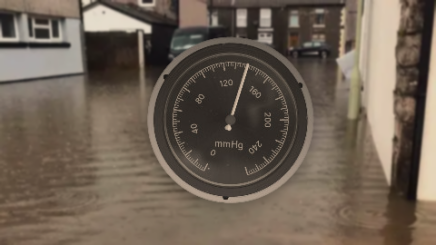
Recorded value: 140; mmHg
